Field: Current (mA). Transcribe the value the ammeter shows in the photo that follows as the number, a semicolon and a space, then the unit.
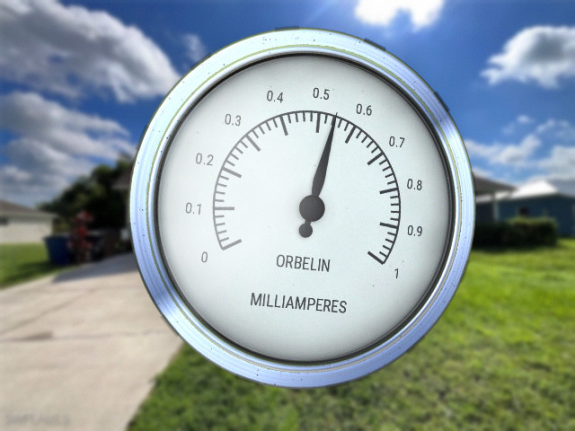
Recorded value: 0.54; mA
